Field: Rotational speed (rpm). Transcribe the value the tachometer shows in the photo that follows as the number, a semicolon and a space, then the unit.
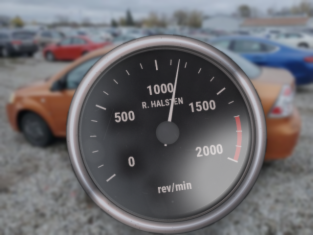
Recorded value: 1150; rpm
